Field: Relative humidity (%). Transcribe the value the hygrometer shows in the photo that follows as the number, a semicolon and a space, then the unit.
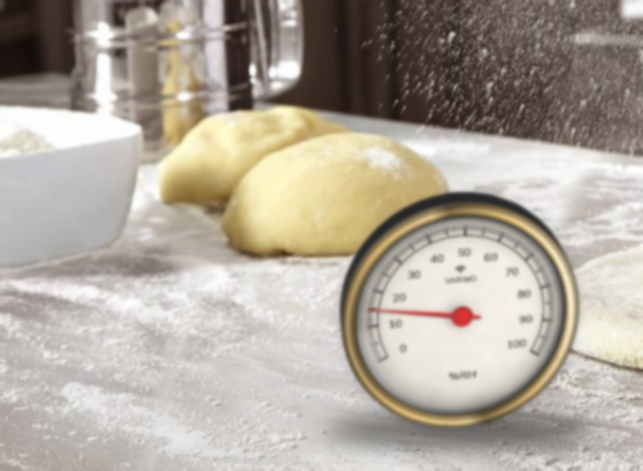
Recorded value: 15; %
